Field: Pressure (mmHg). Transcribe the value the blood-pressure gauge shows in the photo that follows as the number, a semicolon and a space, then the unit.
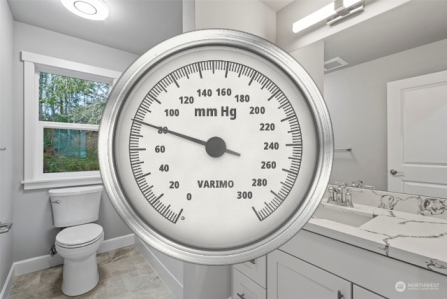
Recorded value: 80; mmHg
